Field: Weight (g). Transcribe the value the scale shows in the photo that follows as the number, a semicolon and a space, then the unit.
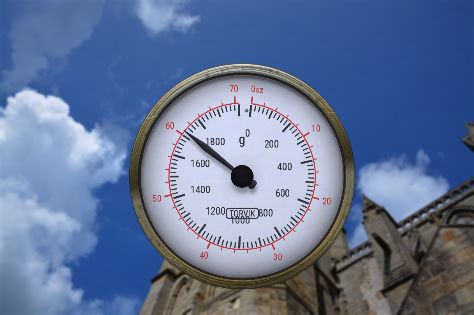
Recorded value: 1720; g
